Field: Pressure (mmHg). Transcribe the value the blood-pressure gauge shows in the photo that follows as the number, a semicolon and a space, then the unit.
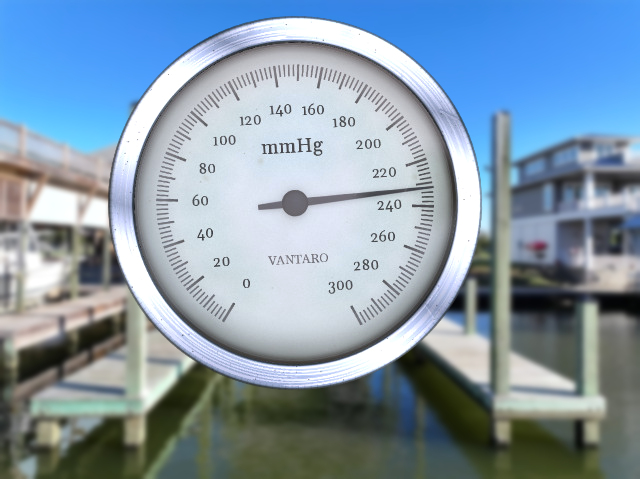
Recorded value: 232; mmHg
